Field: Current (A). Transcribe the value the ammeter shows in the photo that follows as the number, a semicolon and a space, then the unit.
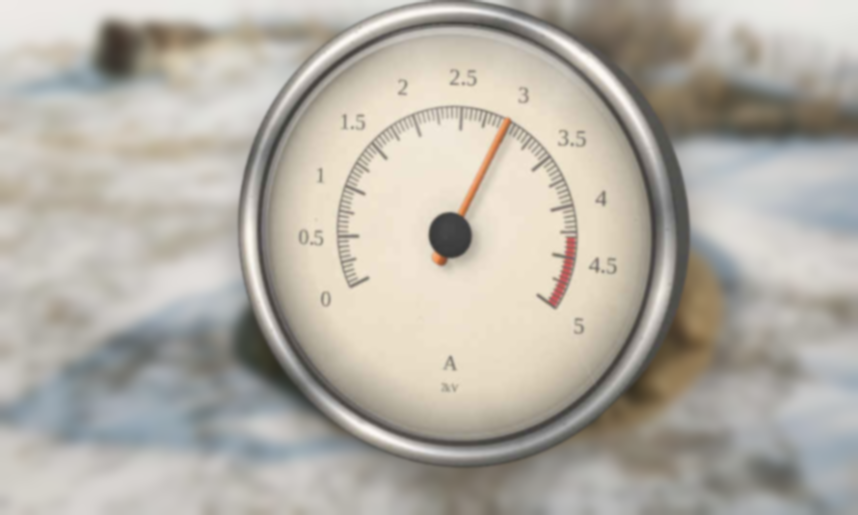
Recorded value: 3; A
